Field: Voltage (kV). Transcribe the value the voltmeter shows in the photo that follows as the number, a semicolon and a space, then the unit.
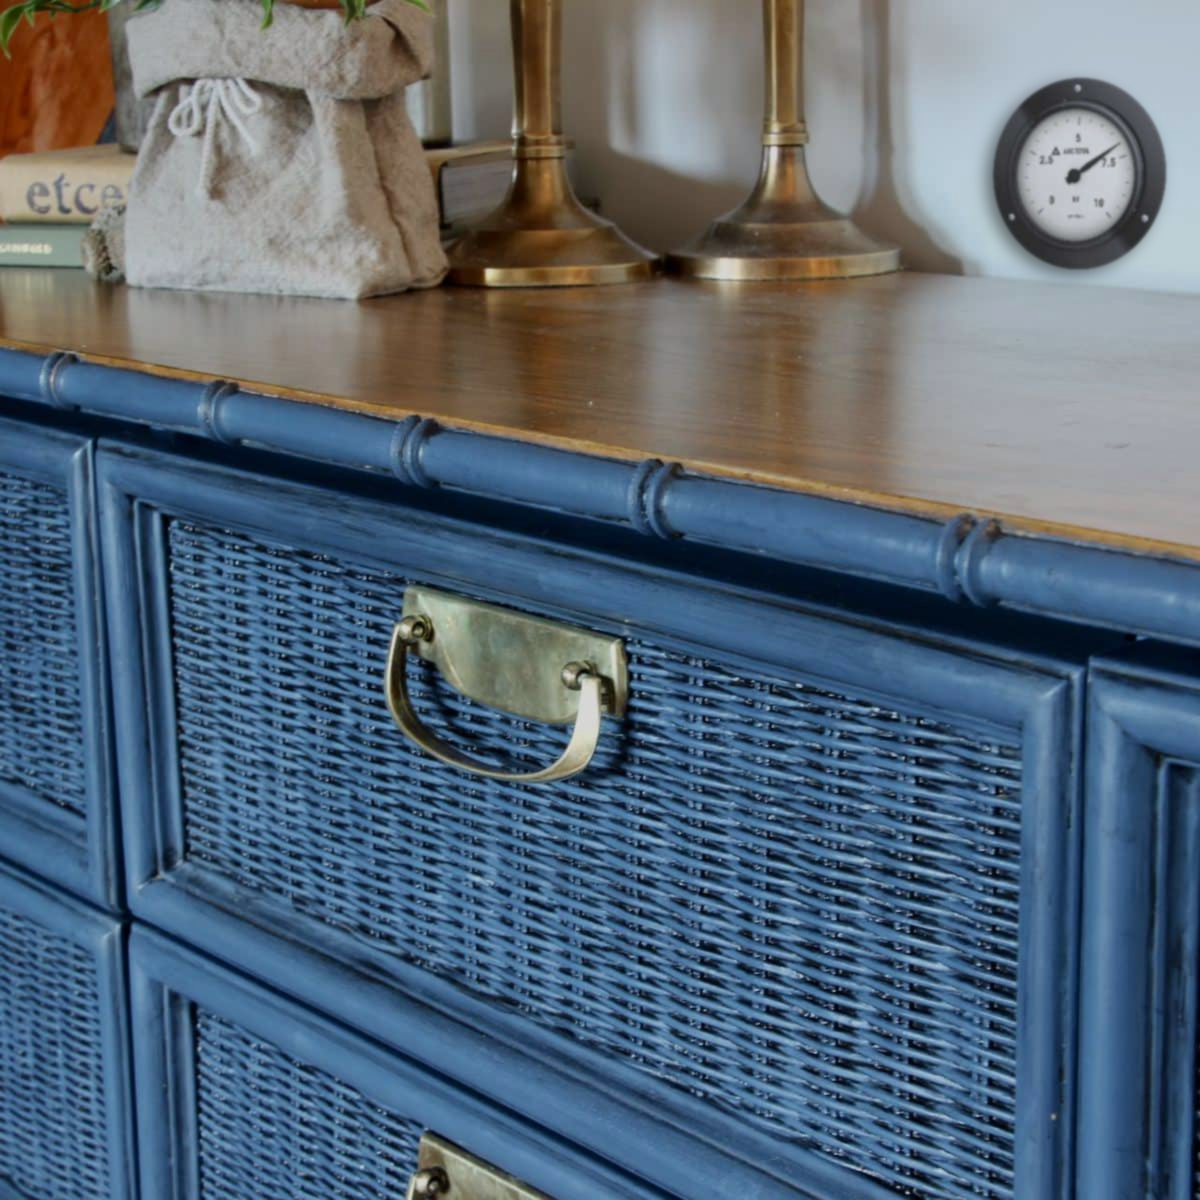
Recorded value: 7; kV
